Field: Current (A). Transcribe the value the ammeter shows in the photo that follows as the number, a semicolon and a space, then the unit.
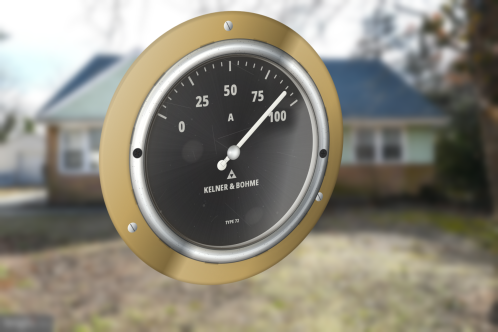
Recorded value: 90; A
